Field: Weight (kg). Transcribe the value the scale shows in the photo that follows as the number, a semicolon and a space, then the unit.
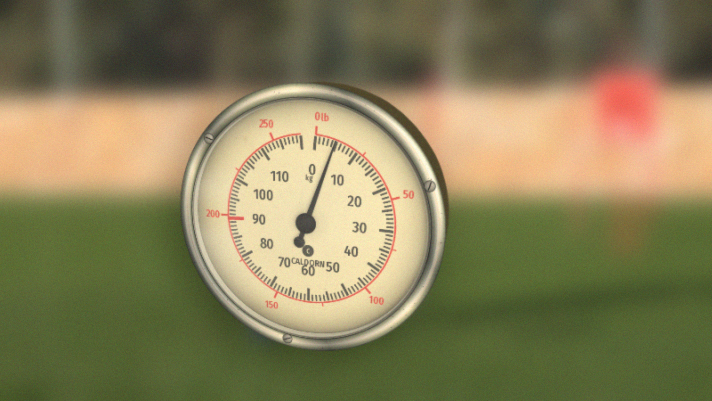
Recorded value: 5; kg
